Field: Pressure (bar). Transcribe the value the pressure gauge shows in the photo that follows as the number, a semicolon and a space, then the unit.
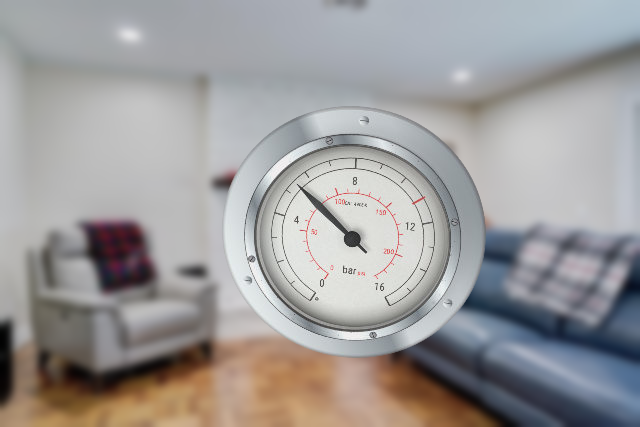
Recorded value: 5.5; bar
